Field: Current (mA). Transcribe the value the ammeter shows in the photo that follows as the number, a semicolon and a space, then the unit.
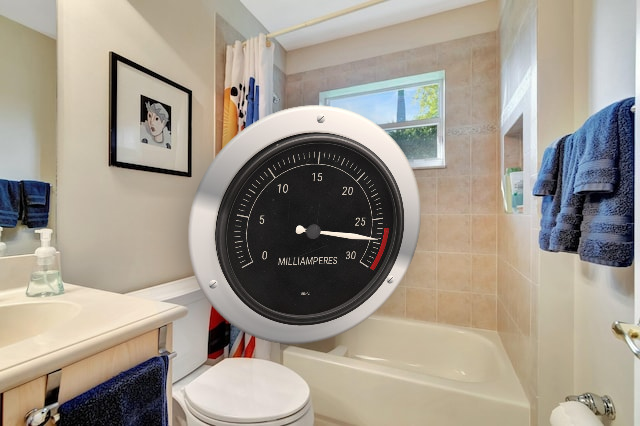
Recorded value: 27; mA
